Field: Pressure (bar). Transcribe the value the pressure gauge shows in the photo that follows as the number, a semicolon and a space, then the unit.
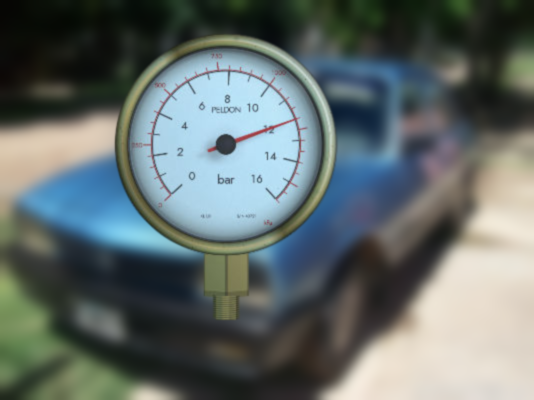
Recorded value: 12; bar
